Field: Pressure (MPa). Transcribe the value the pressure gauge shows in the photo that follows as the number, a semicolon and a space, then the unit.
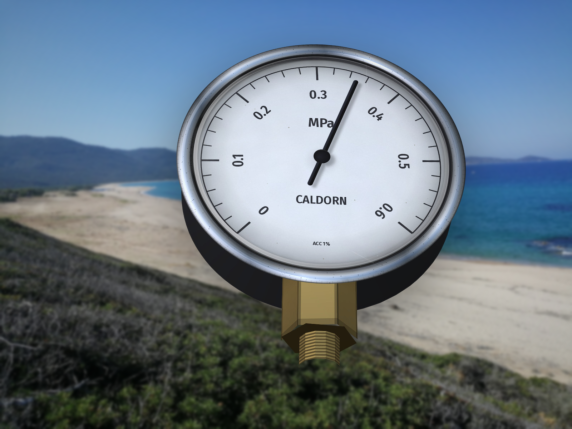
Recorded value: 0.35; MPa
